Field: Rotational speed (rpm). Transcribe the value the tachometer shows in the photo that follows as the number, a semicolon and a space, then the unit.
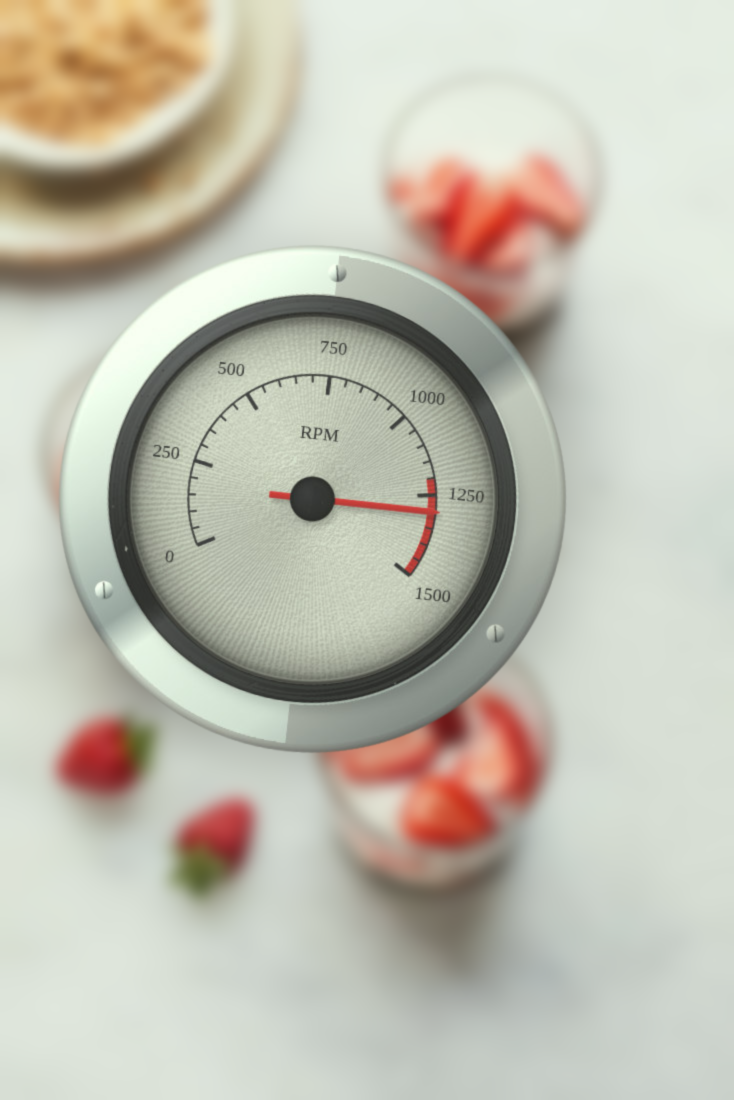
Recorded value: 1300; rpm
